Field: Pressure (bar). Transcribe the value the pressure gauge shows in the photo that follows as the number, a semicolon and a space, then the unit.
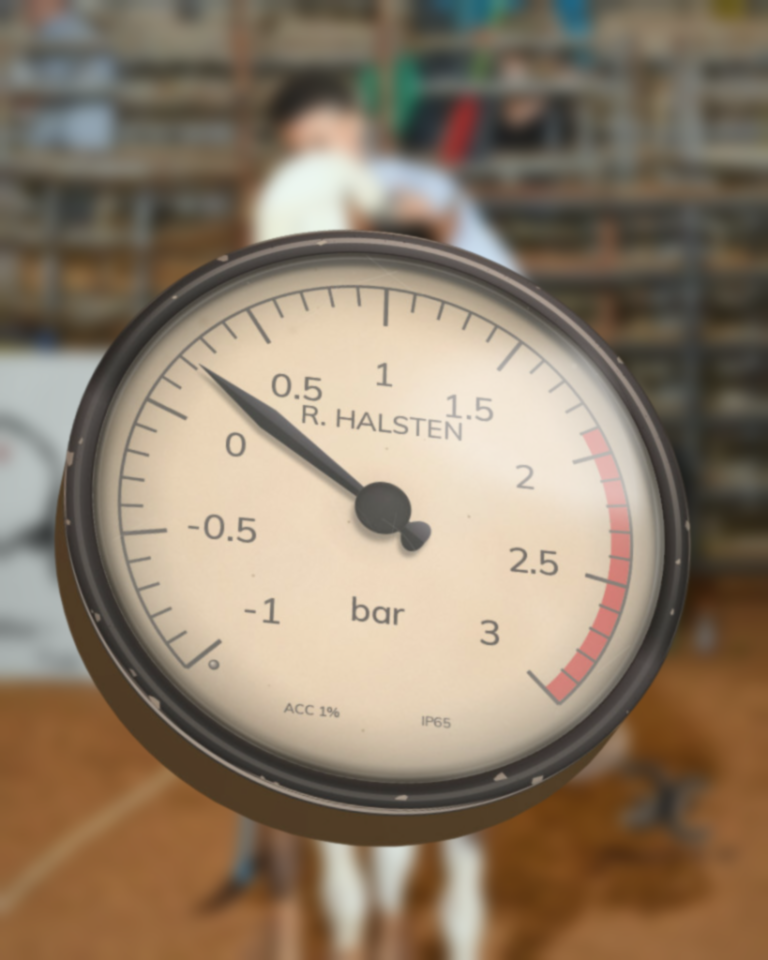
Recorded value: 0.2; bar
